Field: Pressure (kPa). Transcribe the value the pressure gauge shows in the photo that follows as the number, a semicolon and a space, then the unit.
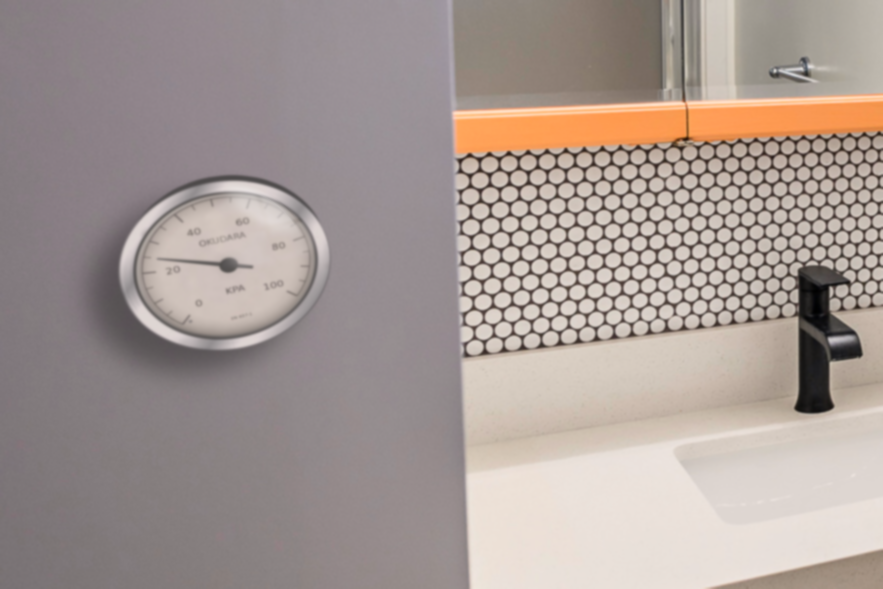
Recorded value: 25; kPa
